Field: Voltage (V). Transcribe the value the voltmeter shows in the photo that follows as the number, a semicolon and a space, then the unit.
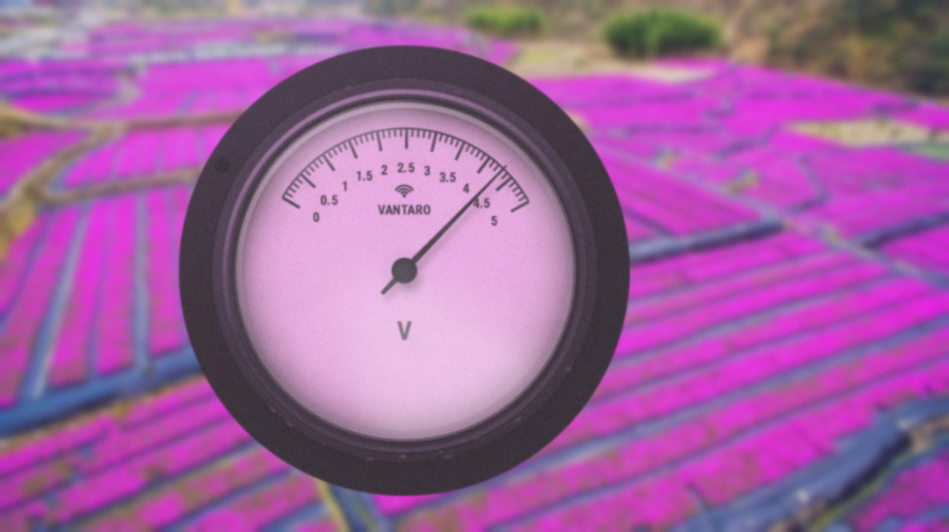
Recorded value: 4.3; V
